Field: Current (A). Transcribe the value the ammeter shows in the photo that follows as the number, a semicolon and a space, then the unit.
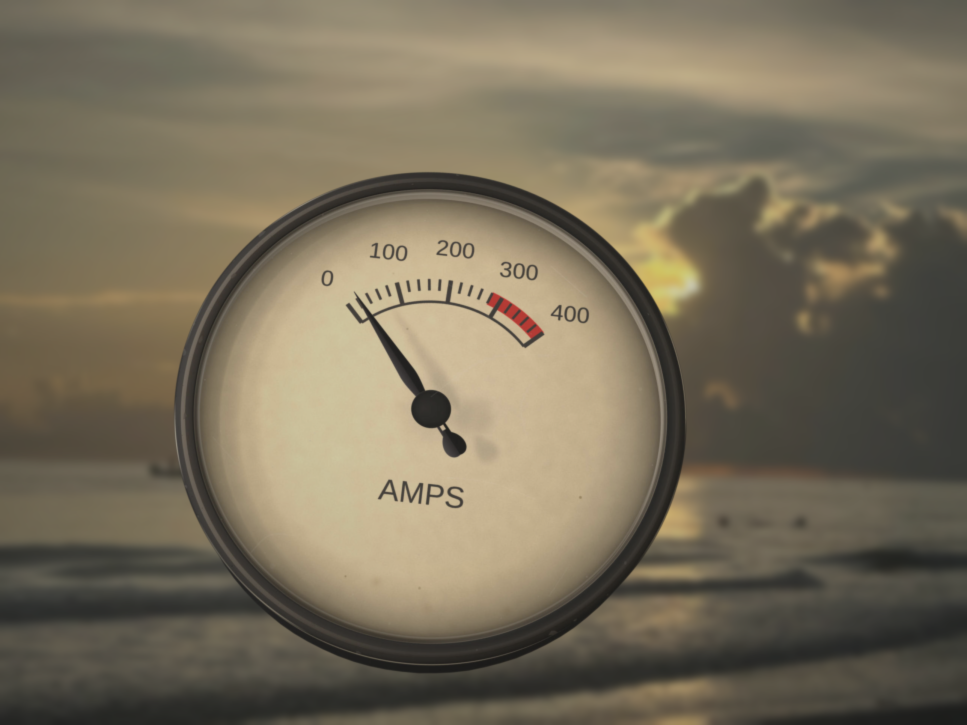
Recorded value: 20; A
